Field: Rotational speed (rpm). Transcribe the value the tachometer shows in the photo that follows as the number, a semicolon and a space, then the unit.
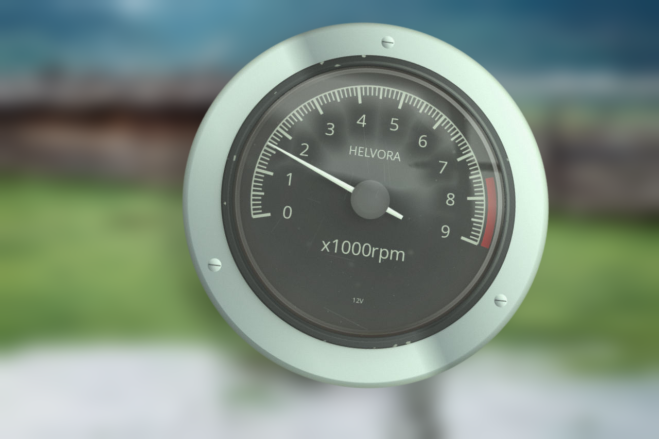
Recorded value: 1600; rpm
